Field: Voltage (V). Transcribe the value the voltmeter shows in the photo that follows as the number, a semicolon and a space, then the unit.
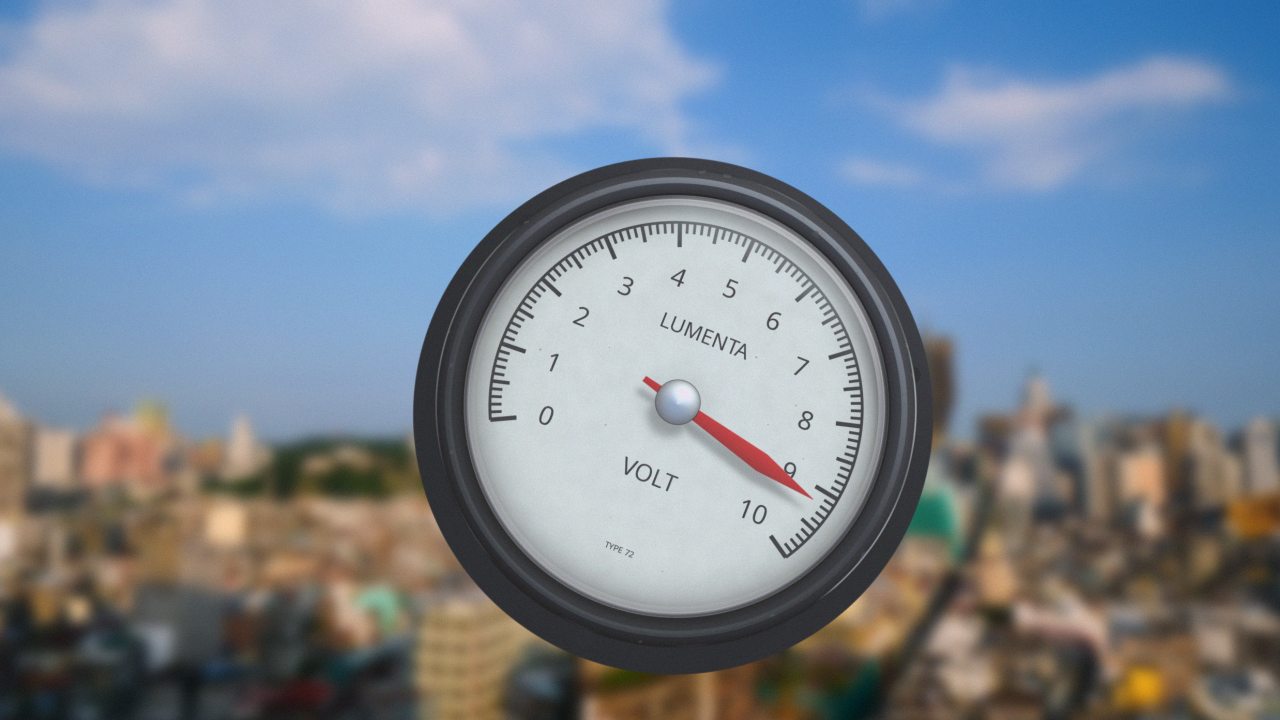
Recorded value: 9.2; V
